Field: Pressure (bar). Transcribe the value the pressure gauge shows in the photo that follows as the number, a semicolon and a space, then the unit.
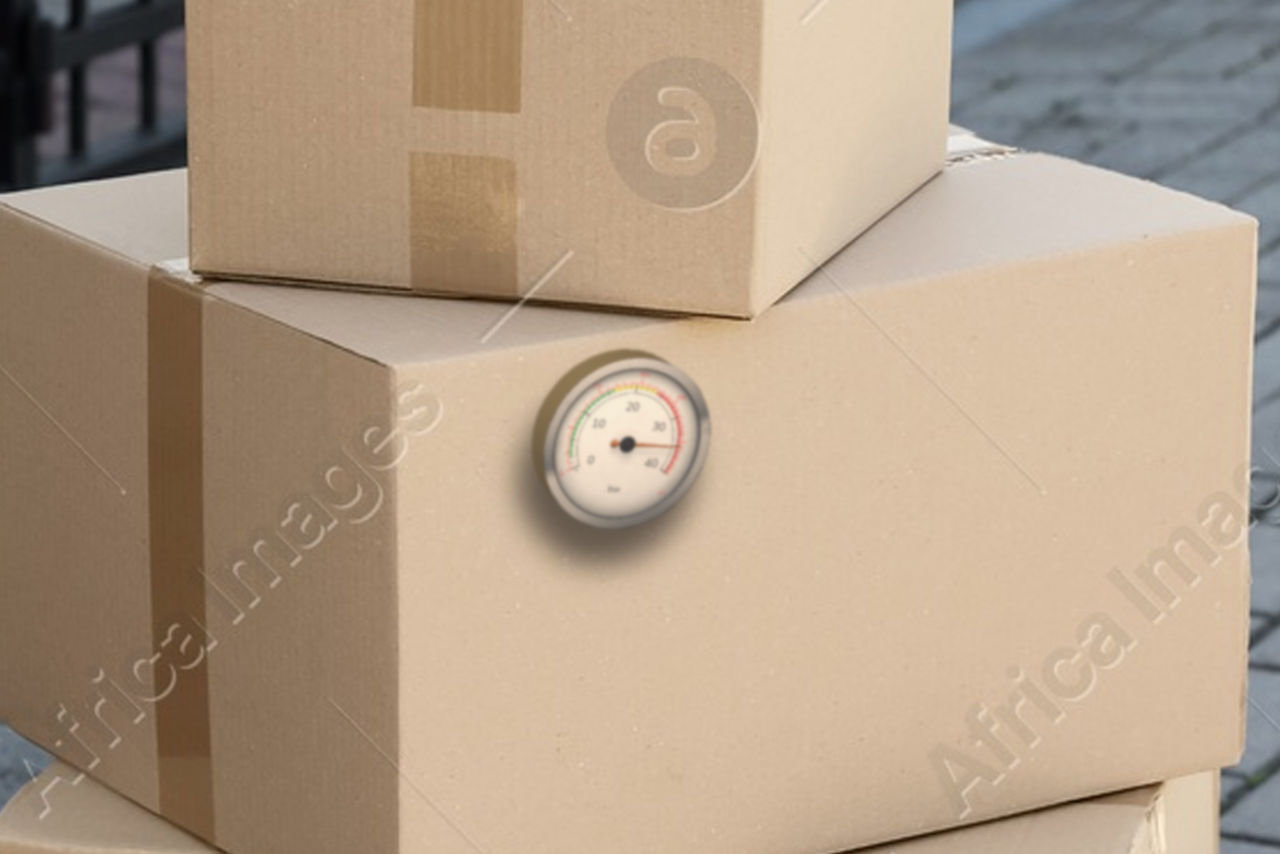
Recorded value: 35; bar
